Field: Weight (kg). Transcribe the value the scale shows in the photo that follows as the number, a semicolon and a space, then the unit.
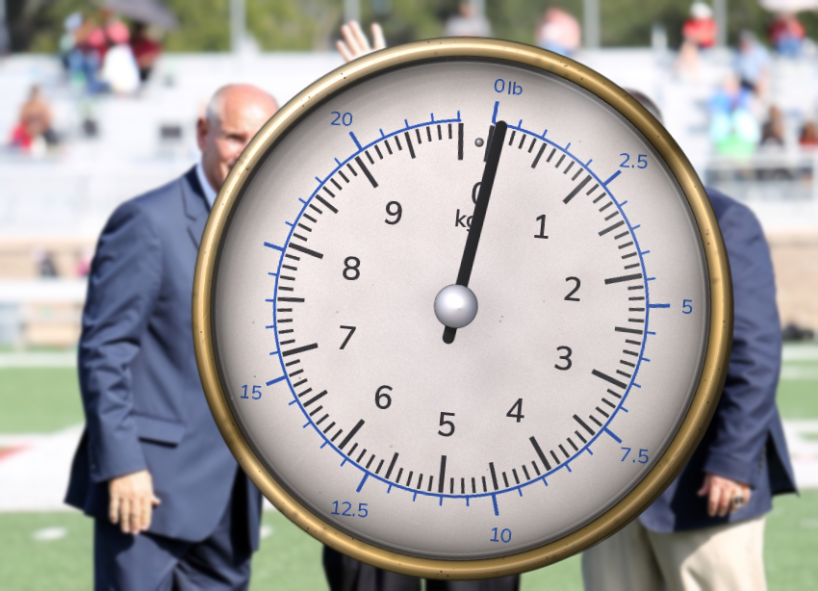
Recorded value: 0.1; kg
